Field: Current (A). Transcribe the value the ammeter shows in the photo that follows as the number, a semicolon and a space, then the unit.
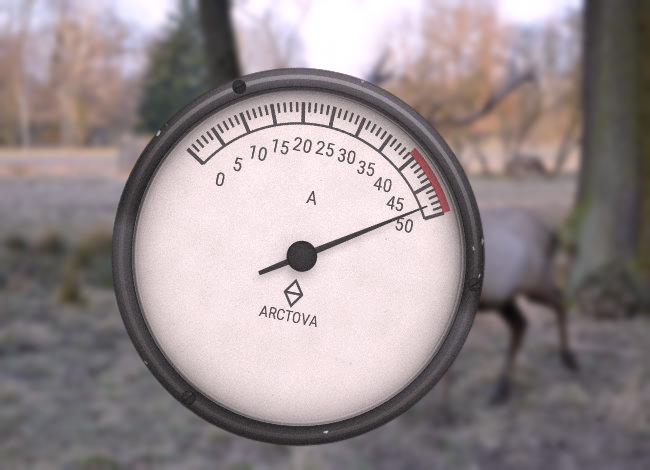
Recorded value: 48; A
